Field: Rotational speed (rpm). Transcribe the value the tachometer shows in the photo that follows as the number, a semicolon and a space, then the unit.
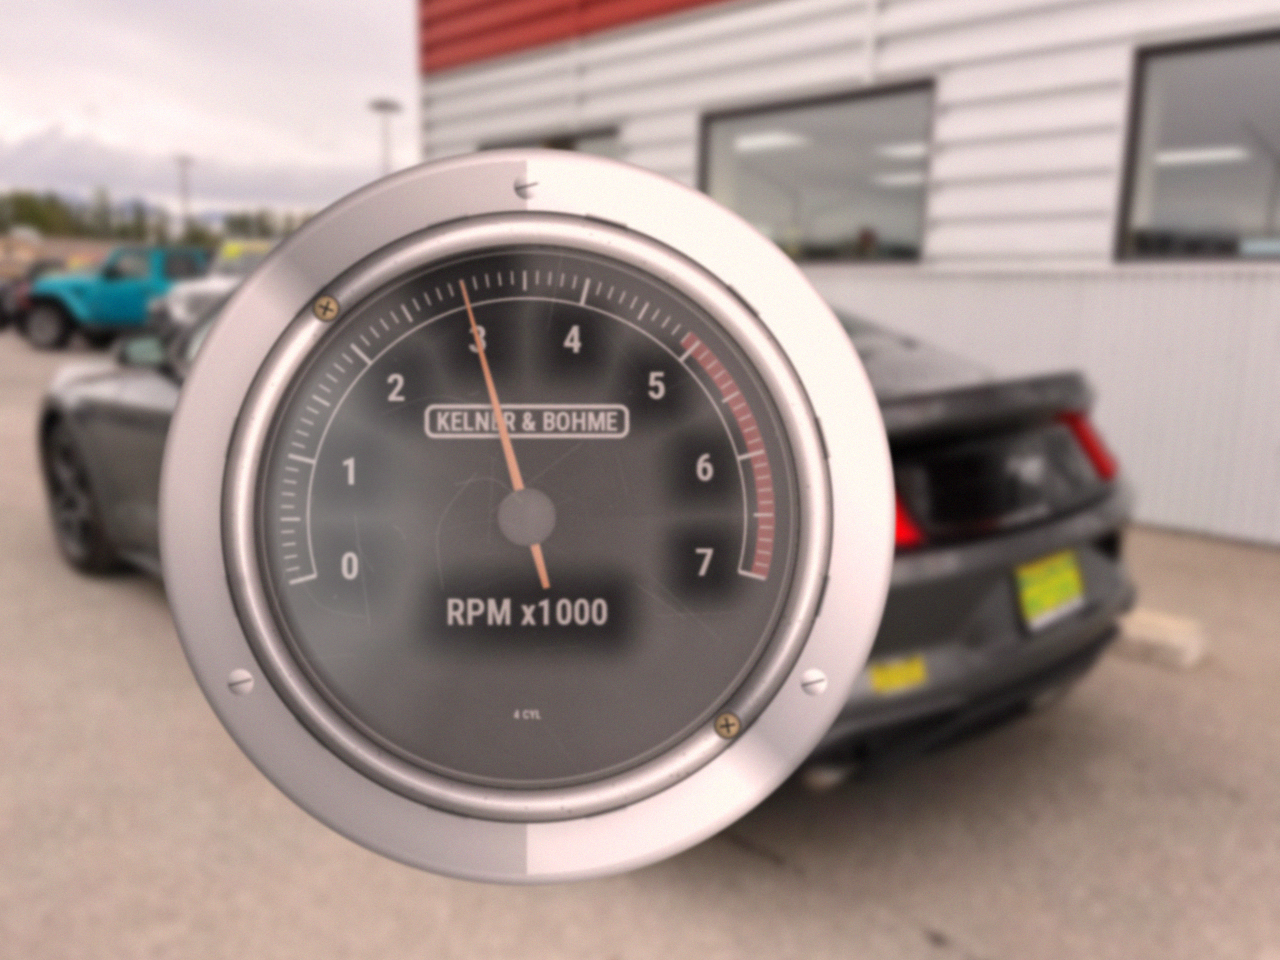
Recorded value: 3000; rpm
